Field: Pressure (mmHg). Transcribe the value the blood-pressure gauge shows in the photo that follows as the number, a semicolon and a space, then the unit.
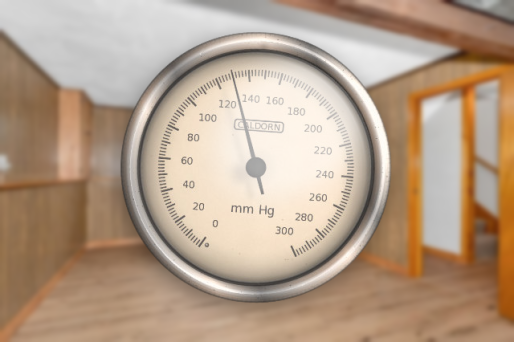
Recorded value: 130; mmHg
